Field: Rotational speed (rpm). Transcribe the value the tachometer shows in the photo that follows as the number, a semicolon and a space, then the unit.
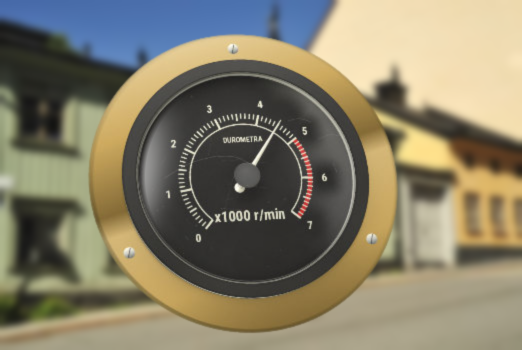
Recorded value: 4500; rpm
